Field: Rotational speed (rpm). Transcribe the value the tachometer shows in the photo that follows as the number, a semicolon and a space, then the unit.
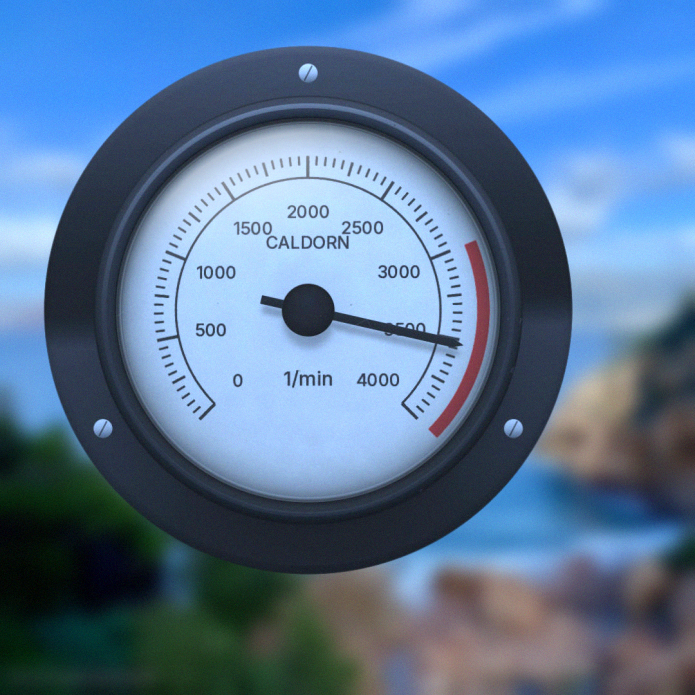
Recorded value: 3525; rpm
